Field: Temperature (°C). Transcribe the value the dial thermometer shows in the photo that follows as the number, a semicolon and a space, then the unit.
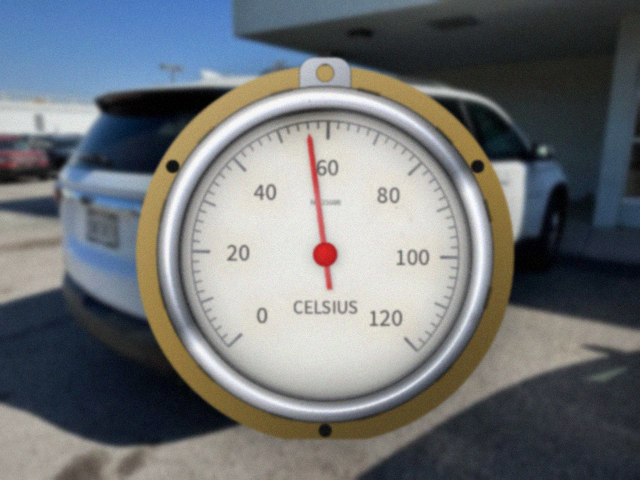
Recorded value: 56; °C
